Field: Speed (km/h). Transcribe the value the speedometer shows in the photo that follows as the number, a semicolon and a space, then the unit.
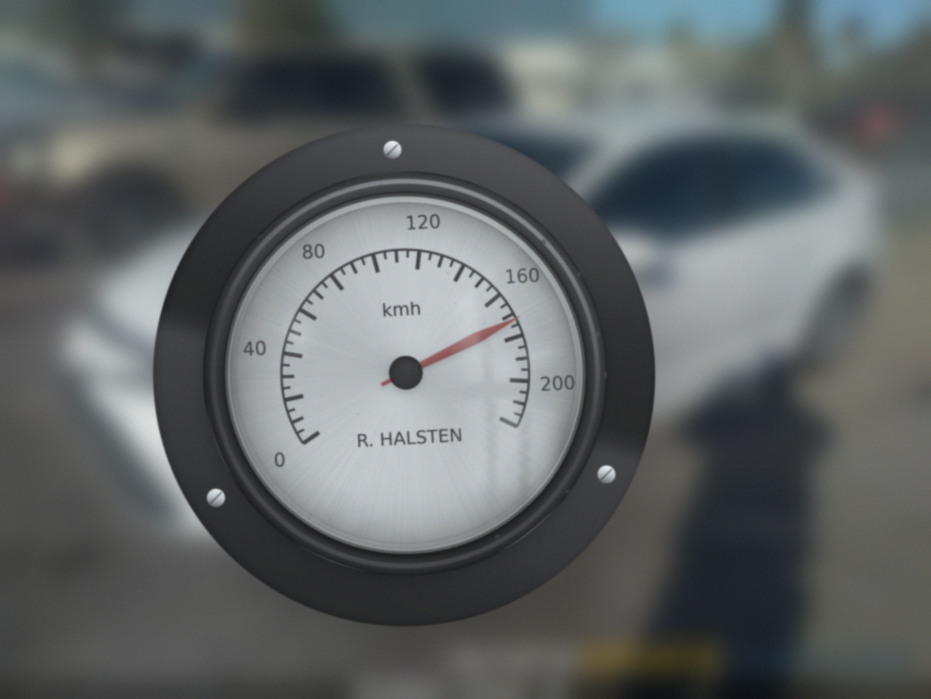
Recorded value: 172.5; km/h
